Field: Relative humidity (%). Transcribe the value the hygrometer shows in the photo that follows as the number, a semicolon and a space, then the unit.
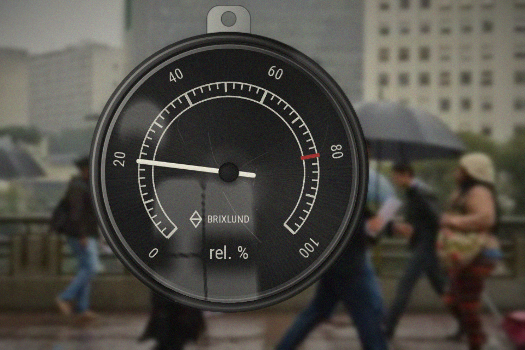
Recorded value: 20; %
